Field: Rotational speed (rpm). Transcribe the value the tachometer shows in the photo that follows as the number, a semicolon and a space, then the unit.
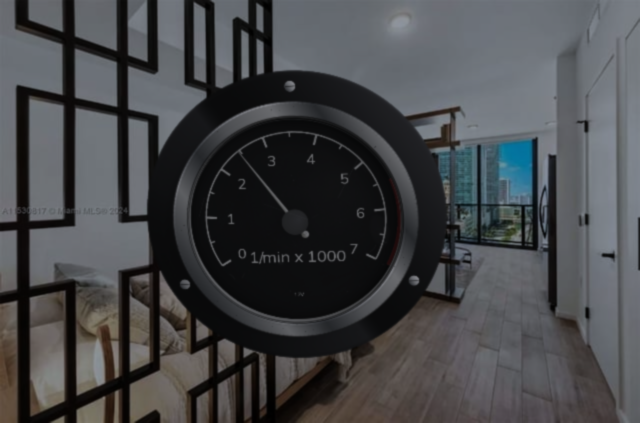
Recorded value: 2500; rpm
